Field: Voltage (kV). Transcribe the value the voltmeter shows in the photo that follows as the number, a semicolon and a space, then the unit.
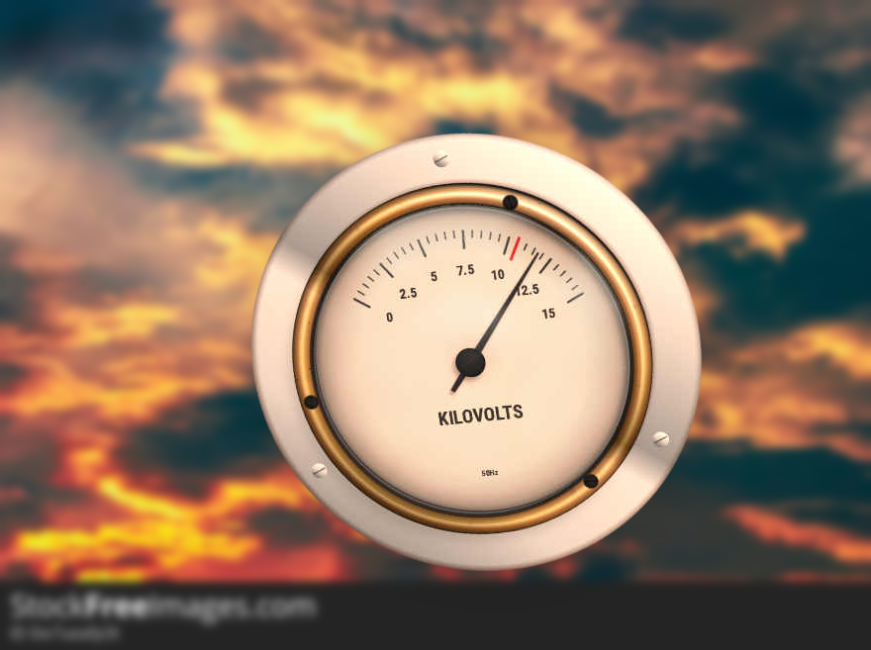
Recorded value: 11.75; kV
